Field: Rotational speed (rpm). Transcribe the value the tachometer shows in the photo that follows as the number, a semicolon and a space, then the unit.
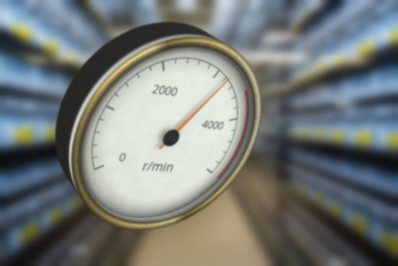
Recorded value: 3200; rpm
